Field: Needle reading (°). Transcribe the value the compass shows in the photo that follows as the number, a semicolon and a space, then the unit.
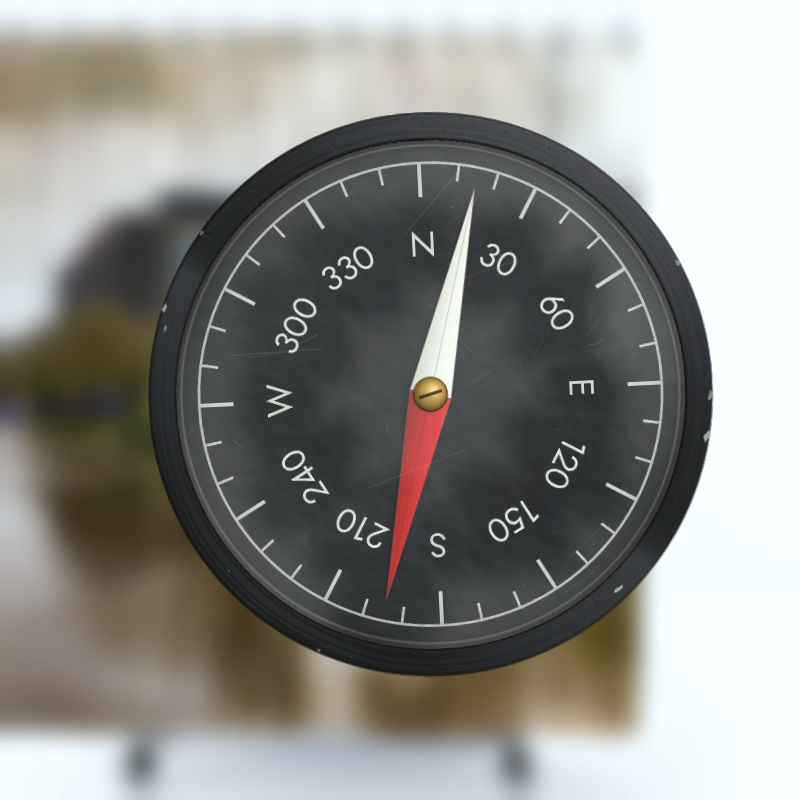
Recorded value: 195; °
